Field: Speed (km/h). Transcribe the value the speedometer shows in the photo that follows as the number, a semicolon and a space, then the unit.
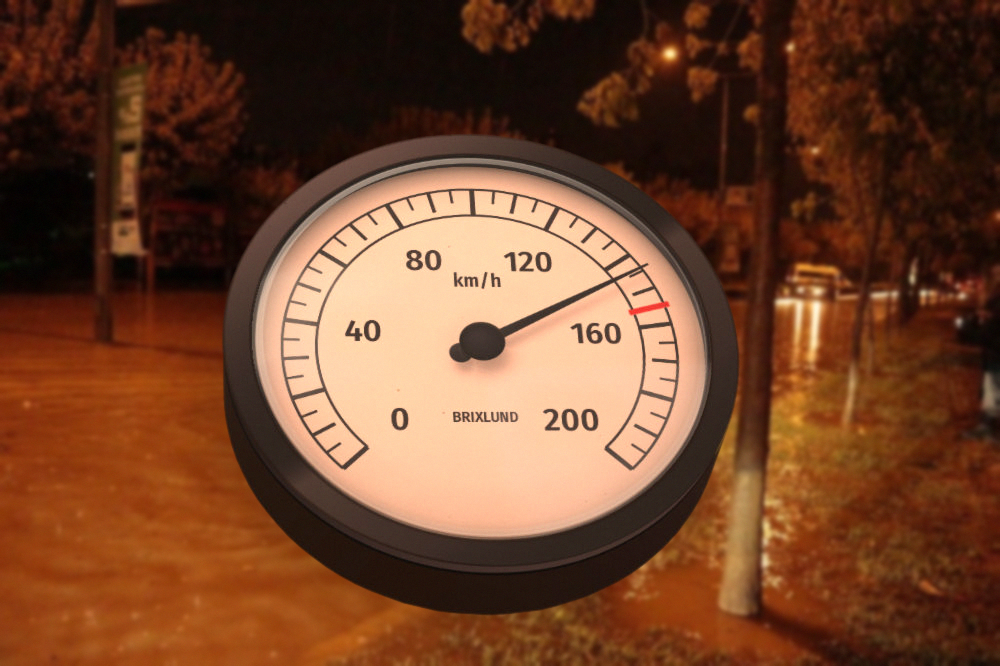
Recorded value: 145; km/h
